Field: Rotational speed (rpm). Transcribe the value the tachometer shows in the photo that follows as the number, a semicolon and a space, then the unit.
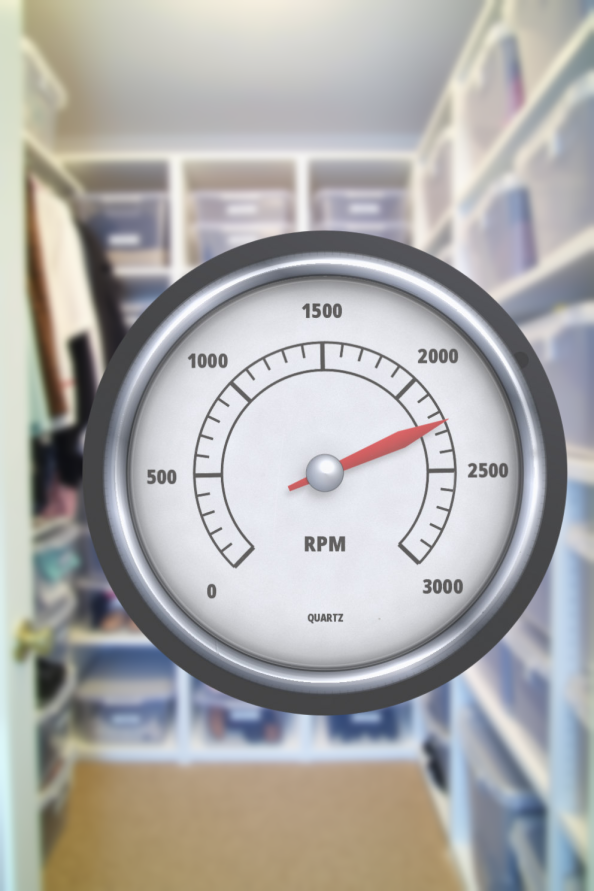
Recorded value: 2250; rpm
